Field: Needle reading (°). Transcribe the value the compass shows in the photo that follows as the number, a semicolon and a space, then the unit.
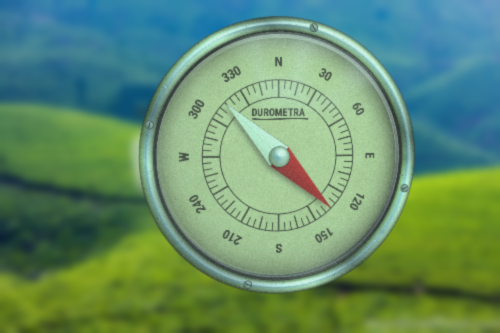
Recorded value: 135; °
